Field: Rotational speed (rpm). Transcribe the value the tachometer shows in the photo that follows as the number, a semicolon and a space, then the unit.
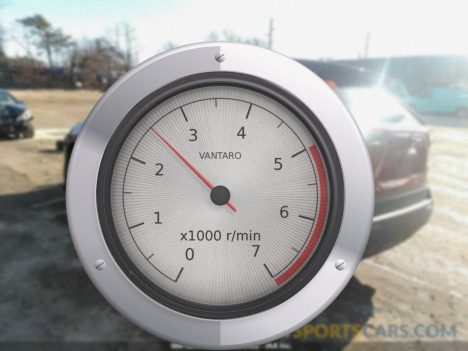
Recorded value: 2500; rpm
